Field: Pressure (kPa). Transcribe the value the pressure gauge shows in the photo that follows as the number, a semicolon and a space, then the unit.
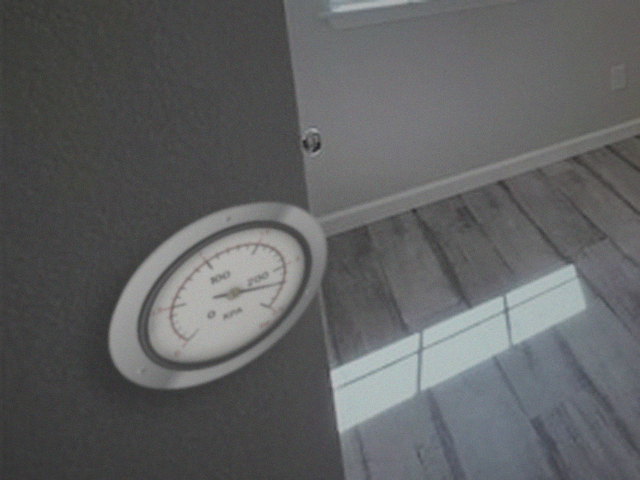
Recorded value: 220; kPa
